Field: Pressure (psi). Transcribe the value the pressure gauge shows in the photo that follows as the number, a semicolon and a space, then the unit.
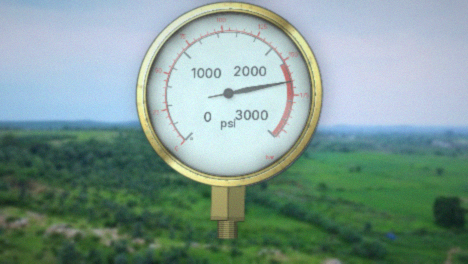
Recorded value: 2400; psi
